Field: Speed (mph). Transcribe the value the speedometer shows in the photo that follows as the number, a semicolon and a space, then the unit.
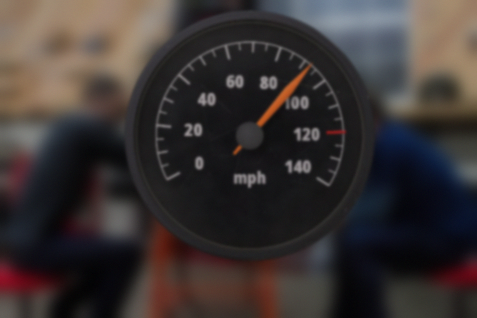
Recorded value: 92.5; mph
